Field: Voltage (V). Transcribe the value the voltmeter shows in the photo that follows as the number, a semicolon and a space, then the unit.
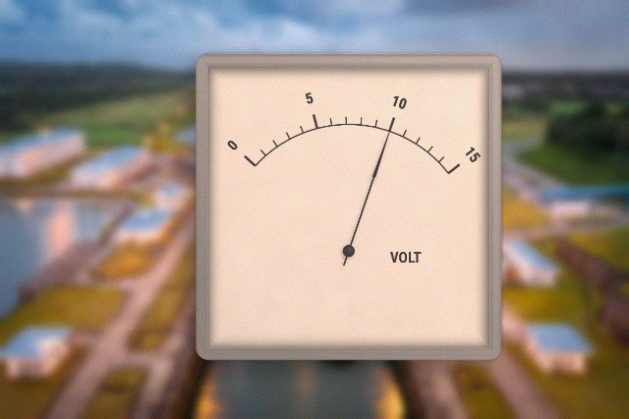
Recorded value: 10; V
